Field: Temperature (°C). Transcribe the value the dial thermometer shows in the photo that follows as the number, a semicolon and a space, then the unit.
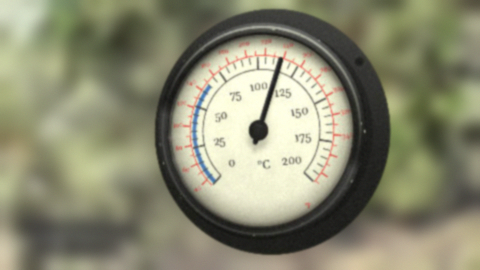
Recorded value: 115; °C
